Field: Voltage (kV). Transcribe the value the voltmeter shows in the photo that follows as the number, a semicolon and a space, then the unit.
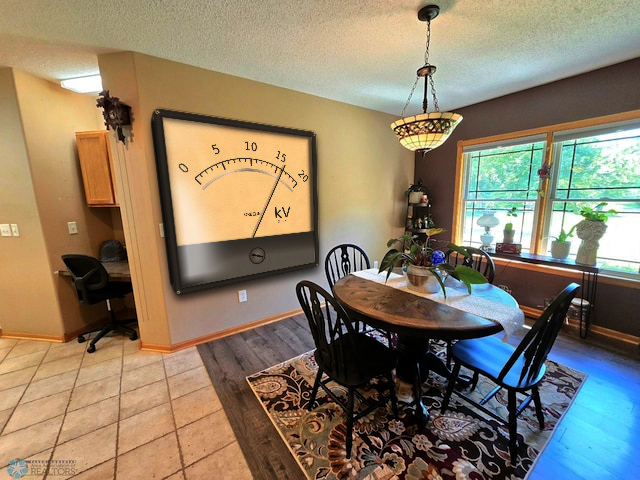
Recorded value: 16; kV
